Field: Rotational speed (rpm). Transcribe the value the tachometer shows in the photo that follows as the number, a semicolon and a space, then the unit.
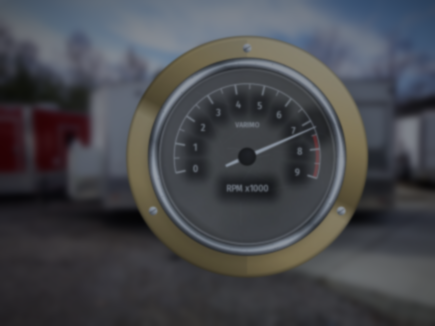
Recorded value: 7250; rpm
